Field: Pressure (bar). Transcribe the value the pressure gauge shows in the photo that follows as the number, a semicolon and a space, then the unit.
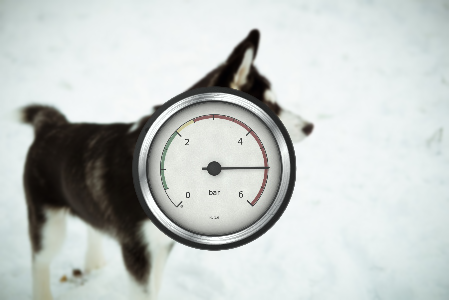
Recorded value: 5; bar
